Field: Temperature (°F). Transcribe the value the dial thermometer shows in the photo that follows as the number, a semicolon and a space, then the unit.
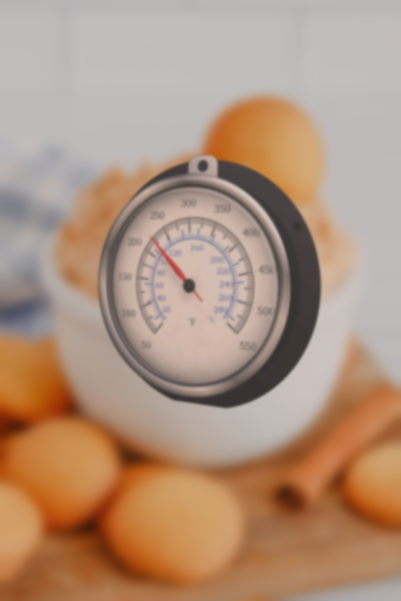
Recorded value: 225; °F
